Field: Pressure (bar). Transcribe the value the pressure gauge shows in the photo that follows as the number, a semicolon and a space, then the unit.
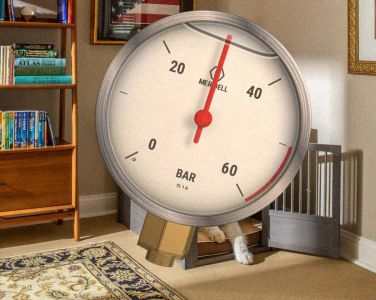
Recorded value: 30; bar
